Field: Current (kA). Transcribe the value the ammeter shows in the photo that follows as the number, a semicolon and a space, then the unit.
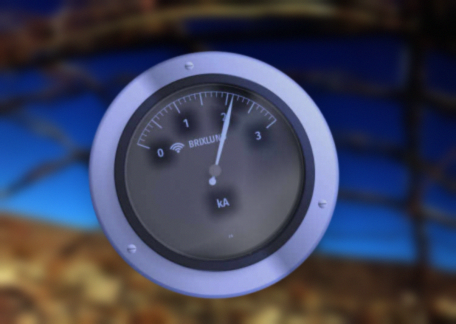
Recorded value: 2.1; kA
